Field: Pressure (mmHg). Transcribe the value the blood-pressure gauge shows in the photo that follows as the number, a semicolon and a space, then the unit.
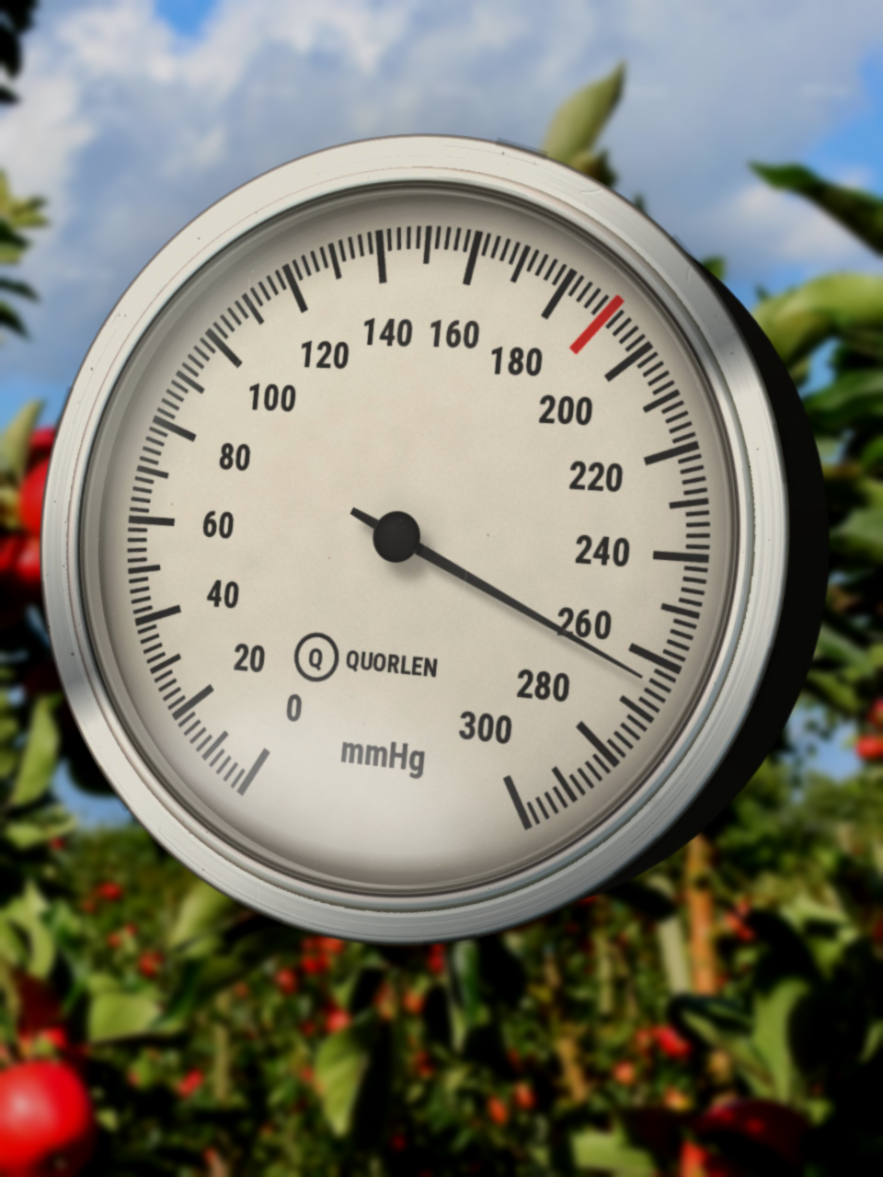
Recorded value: 264; mmHg
